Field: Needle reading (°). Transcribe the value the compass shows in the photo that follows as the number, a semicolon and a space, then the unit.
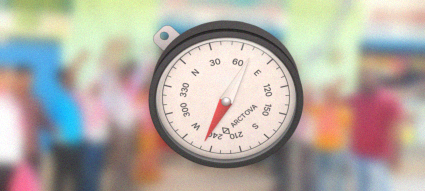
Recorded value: 250; °
